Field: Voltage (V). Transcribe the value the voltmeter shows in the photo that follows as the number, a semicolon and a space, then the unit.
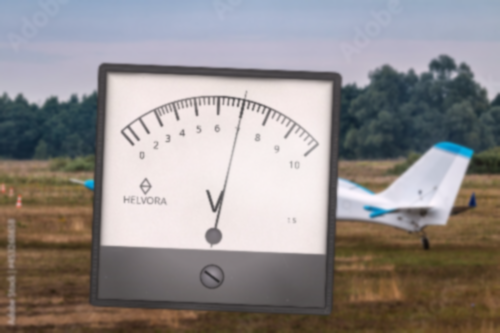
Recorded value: 7; V
